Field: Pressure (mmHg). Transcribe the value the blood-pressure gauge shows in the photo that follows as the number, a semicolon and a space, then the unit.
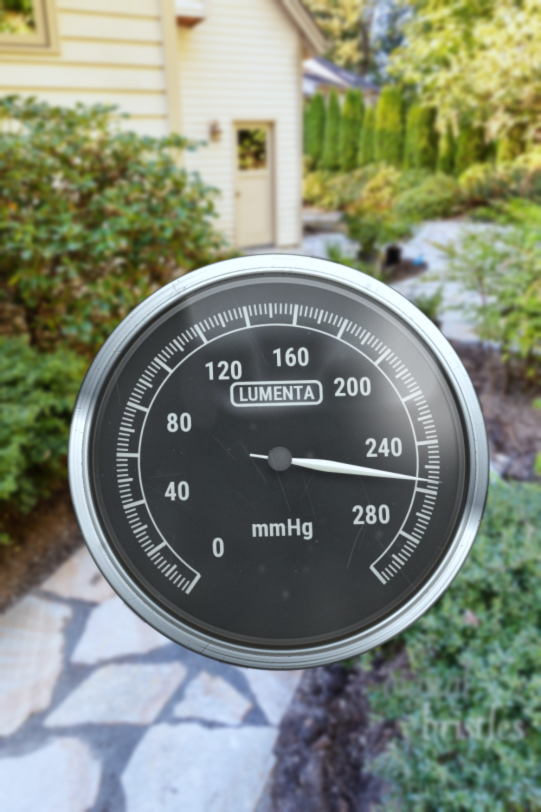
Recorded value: 256; mmHg
